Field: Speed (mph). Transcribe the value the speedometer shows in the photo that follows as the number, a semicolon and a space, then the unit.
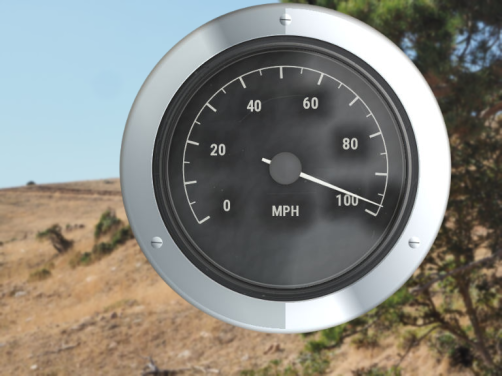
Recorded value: 97.5; mph
